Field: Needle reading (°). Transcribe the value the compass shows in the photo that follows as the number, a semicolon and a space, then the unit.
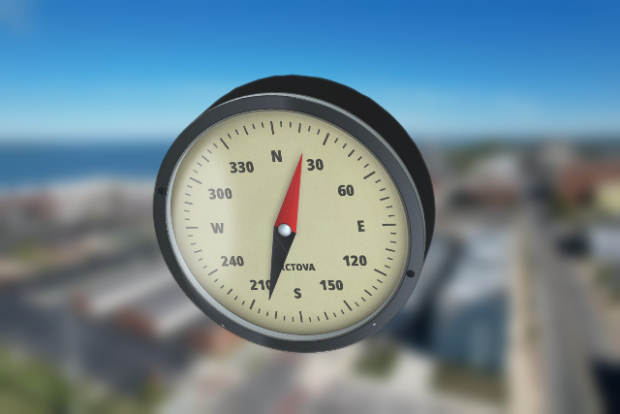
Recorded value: 20; °
